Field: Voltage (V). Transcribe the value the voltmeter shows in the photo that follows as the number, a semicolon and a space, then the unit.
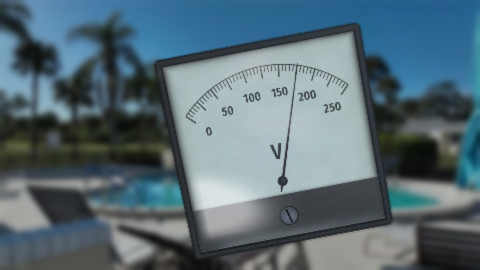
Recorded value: 175; V
